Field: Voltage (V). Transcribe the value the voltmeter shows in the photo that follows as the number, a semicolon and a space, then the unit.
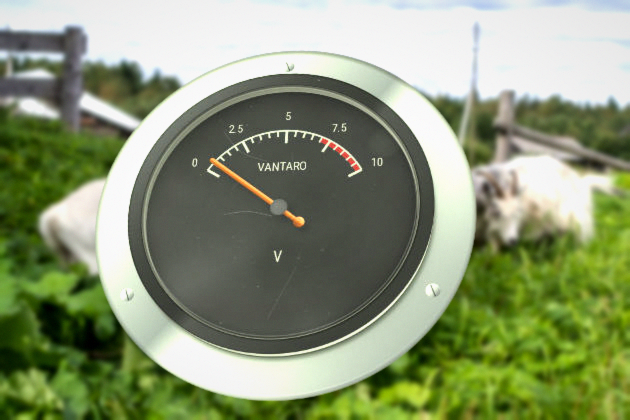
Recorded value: 0.5; V
